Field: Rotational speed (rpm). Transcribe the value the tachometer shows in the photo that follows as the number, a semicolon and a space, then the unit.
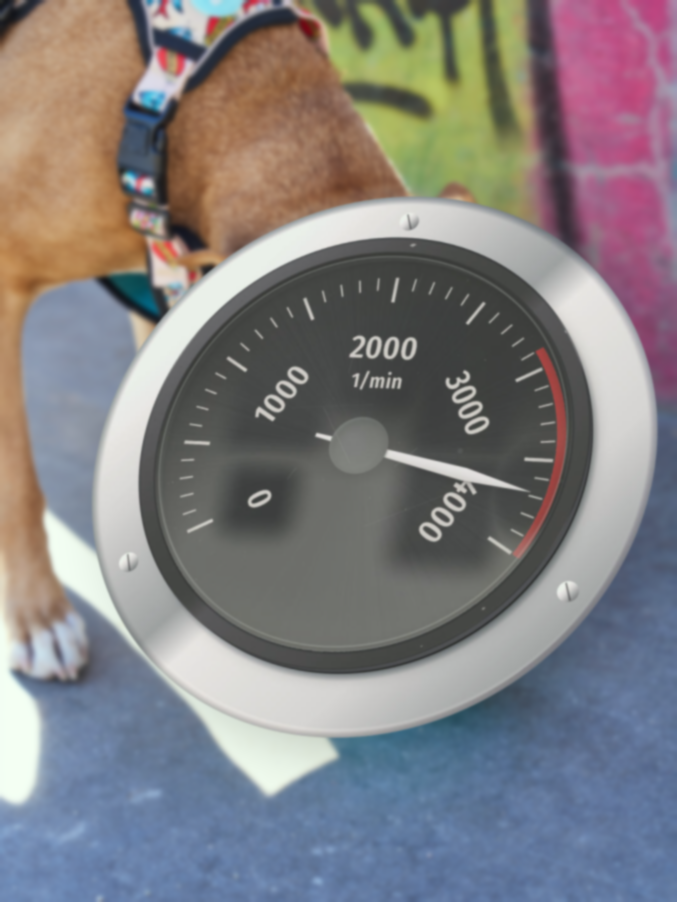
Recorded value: 3700; rpm
